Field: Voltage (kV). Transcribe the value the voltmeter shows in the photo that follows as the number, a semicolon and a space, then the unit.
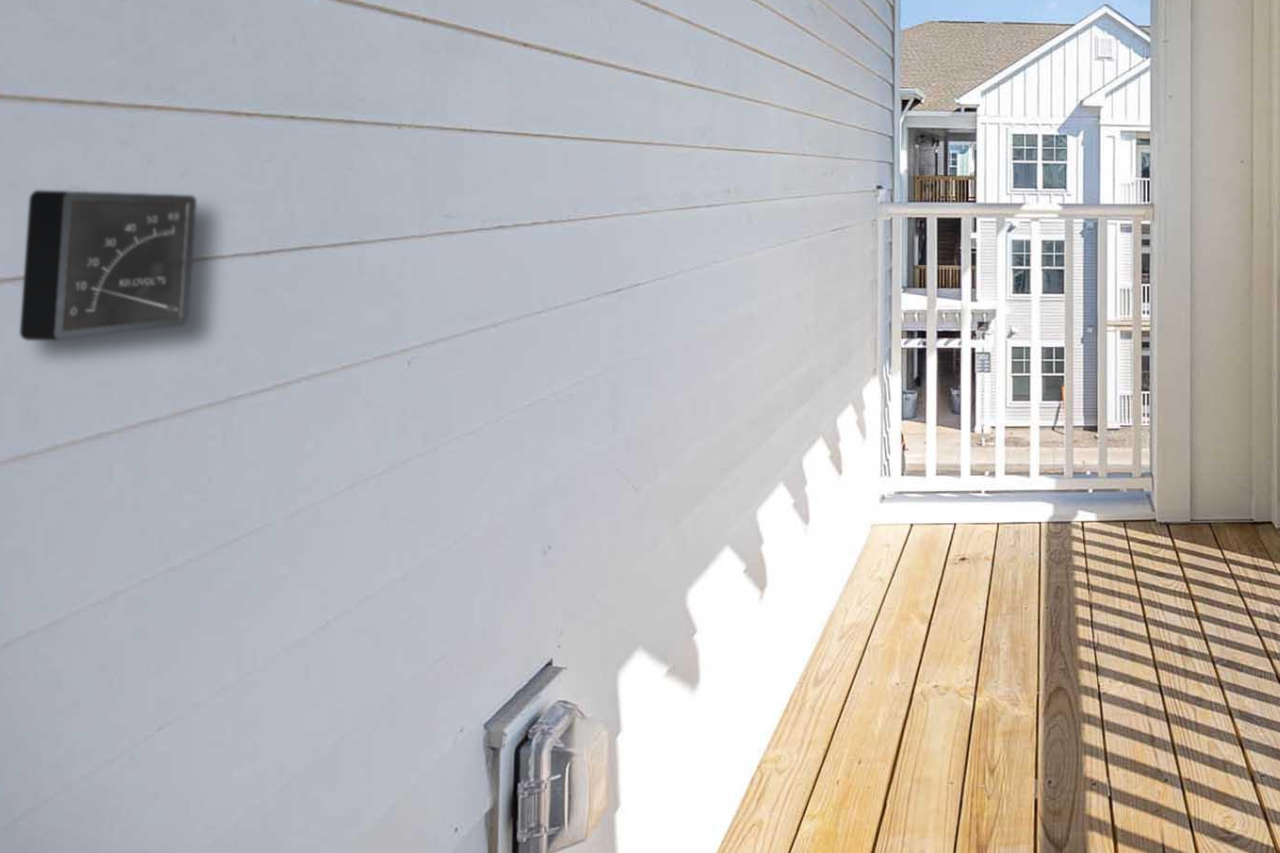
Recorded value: 10; kV
